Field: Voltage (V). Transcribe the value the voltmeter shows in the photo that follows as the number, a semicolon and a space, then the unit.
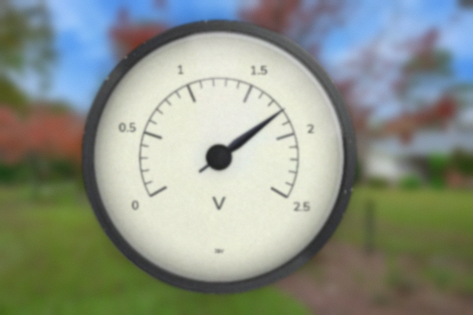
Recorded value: 1.8; V
